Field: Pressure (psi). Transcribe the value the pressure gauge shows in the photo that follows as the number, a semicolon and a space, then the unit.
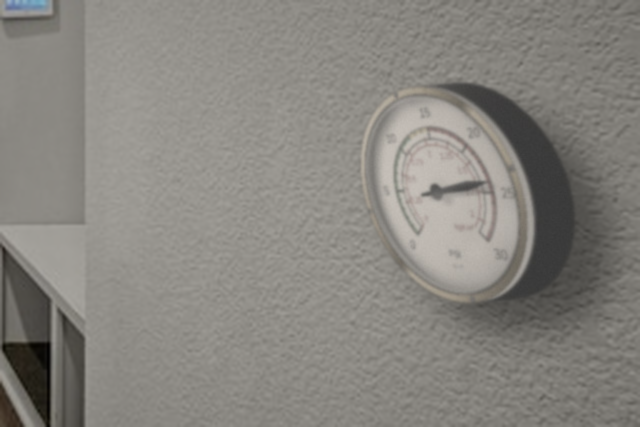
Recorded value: 24; psi
